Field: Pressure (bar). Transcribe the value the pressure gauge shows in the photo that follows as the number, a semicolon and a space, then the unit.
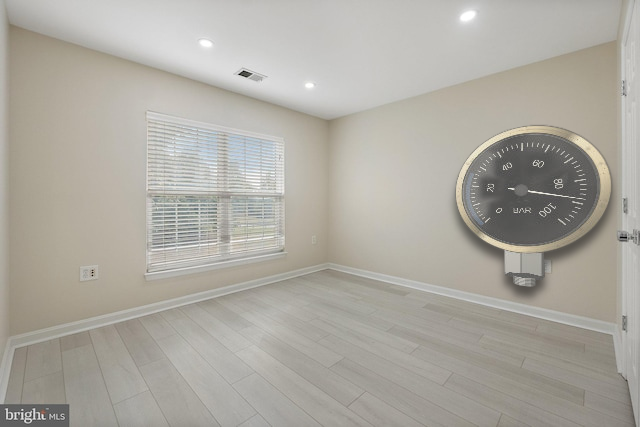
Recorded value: 88; bar
